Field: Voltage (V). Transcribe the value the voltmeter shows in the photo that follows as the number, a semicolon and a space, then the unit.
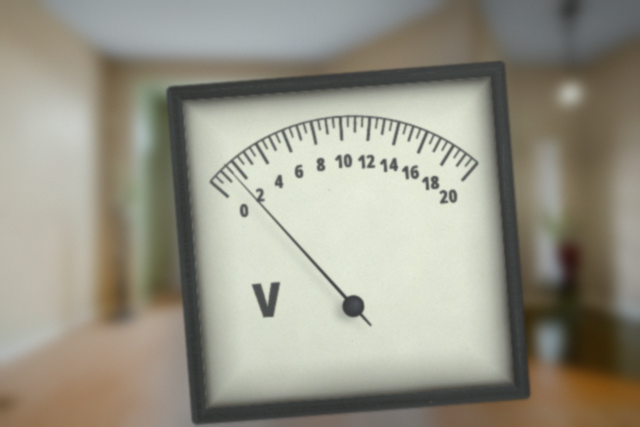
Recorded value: 1.5; V
